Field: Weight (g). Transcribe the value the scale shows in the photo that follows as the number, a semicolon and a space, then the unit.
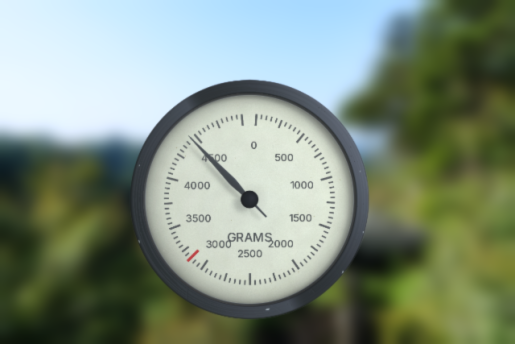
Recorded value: 4450; g
